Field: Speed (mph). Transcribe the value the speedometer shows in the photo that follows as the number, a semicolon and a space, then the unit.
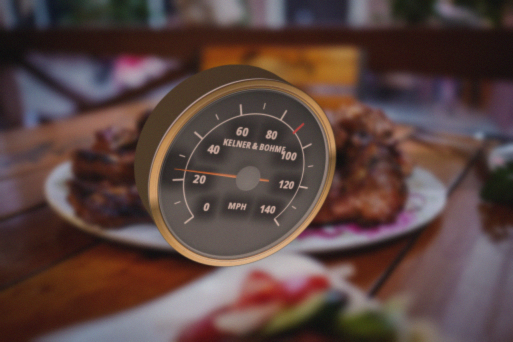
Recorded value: 25; mph
